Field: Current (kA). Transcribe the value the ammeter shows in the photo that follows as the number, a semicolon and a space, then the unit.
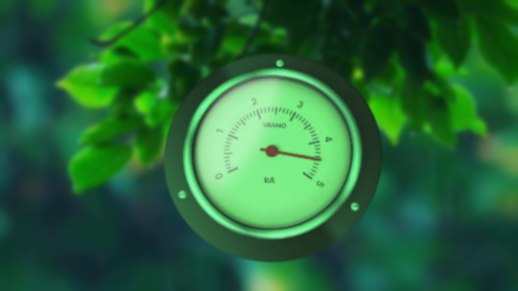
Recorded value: 4.5; kA
